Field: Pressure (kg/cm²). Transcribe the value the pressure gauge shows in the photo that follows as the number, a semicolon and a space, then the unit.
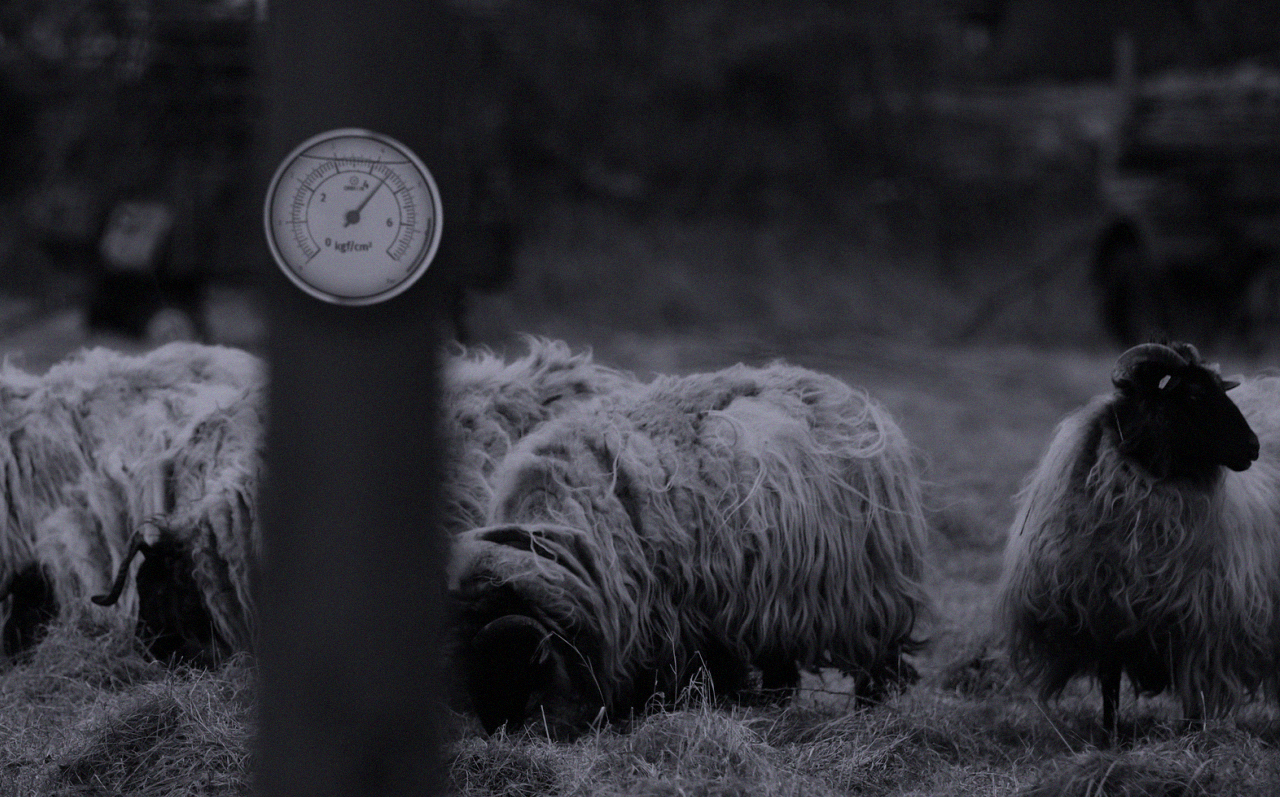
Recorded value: 4.5; kg/cm²
